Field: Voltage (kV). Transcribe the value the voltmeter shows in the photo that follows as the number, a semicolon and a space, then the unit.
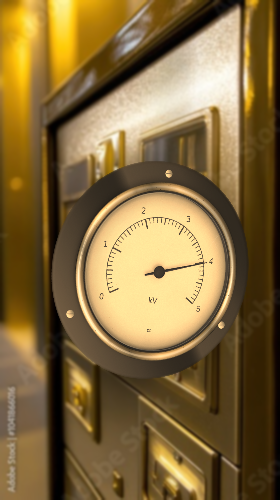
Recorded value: 4; kV
